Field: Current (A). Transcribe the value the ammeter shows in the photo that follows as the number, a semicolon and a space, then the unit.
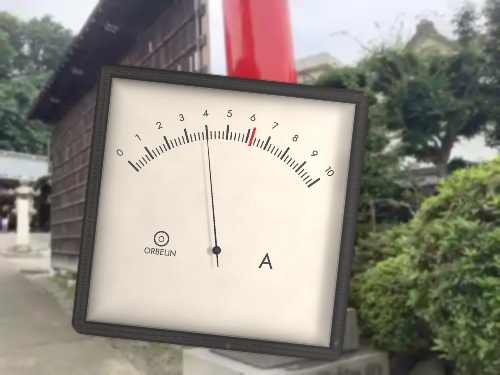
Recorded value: 4; A
